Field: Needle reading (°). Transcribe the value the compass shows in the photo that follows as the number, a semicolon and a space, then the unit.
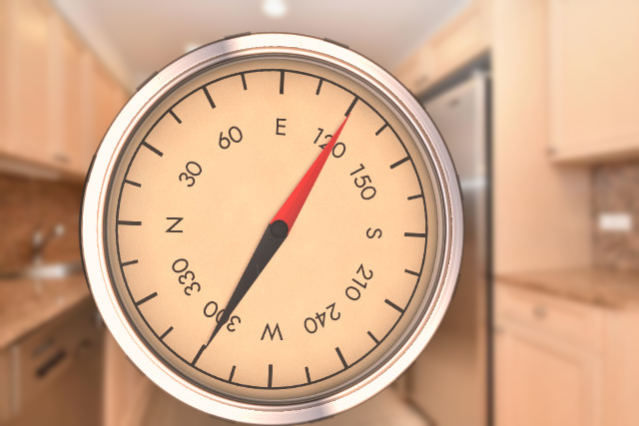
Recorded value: 120; °
